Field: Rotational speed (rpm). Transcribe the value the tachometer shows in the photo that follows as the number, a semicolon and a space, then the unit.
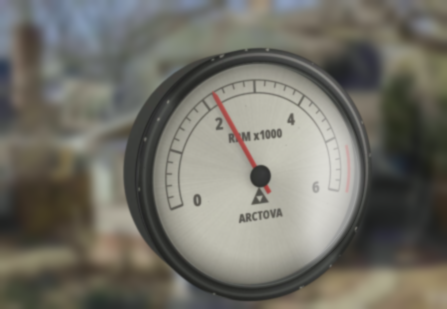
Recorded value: 2200; rpm
